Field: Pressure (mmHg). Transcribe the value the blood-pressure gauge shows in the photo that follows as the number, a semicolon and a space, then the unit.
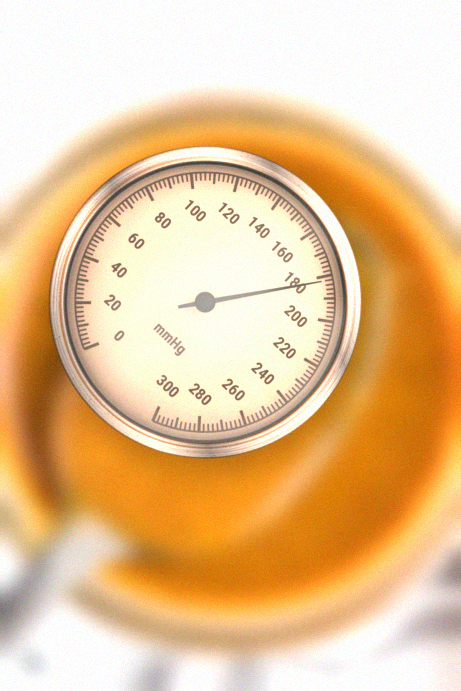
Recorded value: 182; mmHg
